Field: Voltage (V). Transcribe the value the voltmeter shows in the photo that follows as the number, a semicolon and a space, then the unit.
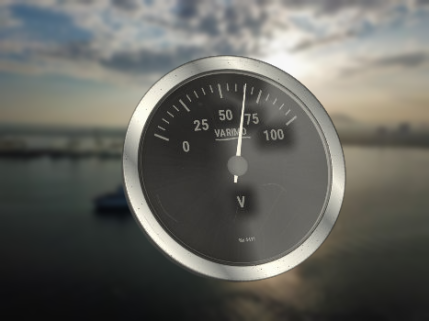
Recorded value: 65; V
